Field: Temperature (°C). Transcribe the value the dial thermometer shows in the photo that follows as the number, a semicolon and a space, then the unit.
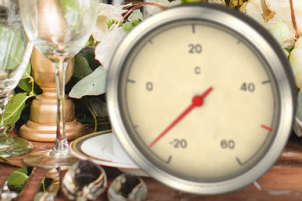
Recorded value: -15; °C
